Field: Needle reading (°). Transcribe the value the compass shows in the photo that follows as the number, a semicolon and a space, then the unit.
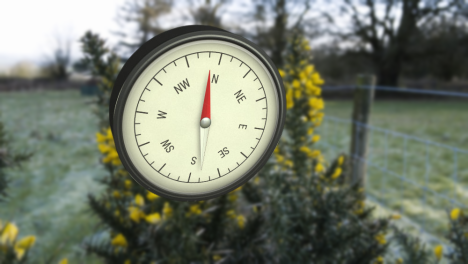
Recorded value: 350; °
